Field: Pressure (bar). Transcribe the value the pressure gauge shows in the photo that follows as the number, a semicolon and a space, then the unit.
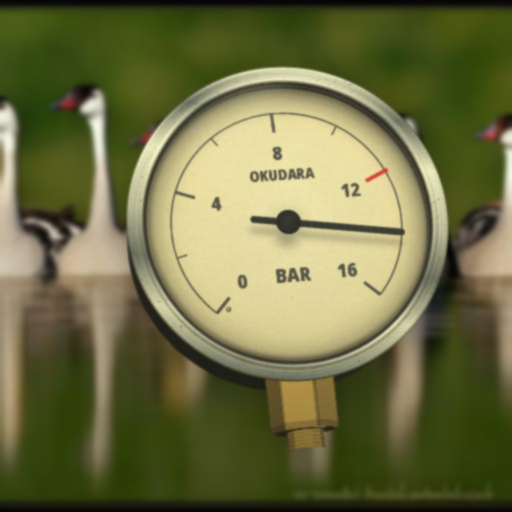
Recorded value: 14; bar
